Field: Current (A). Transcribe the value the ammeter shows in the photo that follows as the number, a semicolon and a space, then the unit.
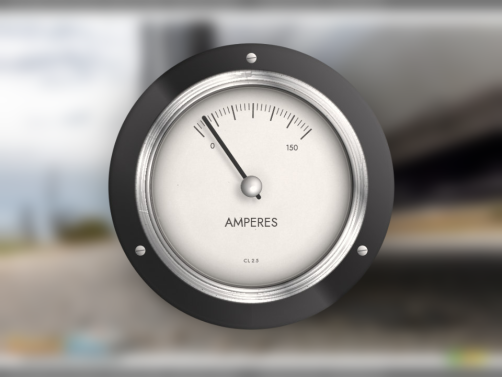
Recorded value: 15; A
